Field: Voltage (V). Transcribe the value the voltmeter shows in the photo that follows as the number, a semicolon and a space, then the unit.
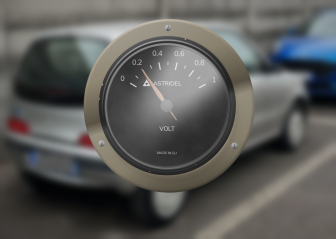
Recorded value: 0.2; V
